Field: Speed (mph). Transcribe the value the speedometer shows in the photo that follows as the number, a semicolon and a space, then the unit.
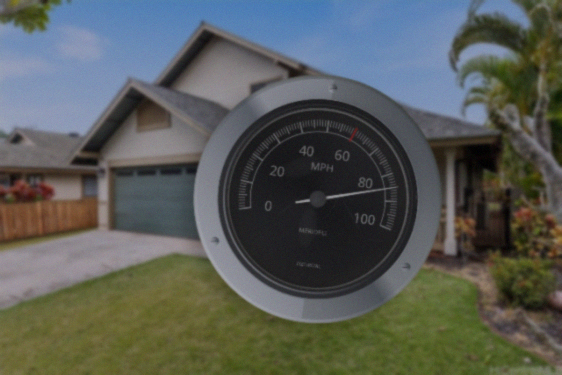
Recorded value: 85; mph
